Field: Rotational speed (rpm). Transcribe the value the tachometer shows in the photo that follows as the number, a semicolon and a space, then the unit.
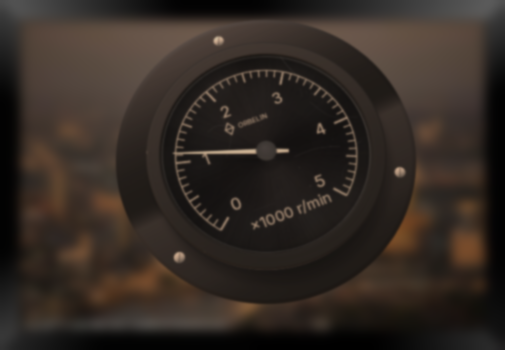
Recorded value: 1100; rpm
